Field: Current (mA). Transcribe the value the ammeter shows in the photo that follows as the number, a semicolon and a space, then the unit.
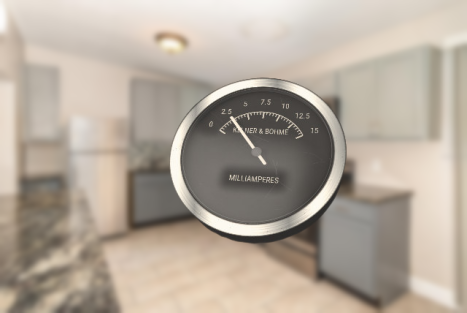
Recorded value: 2.5; mA
